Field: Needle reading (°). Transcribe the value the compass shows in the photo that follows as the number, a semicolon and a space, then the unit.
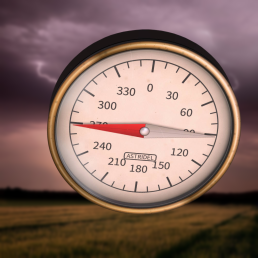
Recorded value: 270; °
